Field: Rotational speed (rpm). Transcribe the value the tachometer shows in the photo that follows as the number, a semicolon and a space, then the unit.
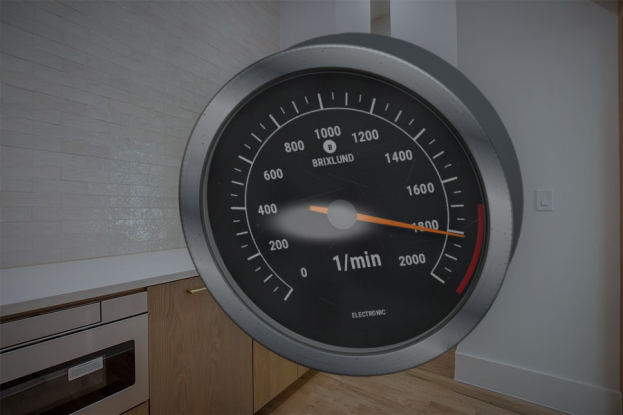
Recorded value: 1800; rpm
